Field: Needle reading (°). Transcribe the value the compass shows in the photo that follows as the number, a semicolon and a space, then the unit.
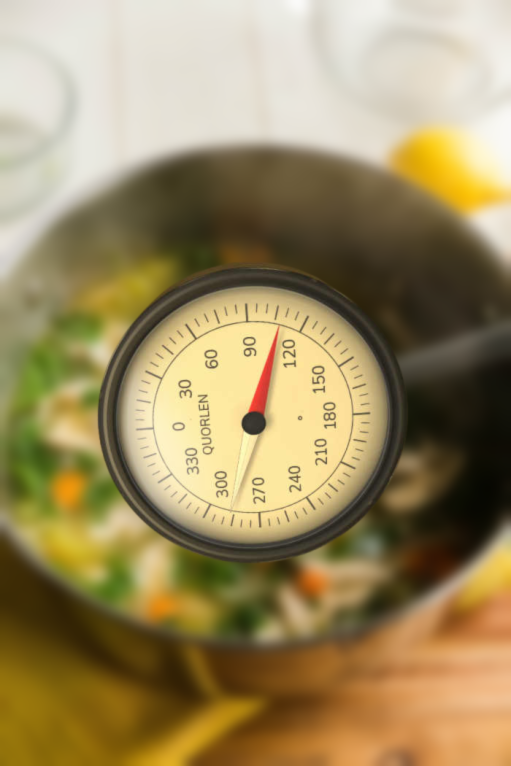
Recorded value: 107.5; °
